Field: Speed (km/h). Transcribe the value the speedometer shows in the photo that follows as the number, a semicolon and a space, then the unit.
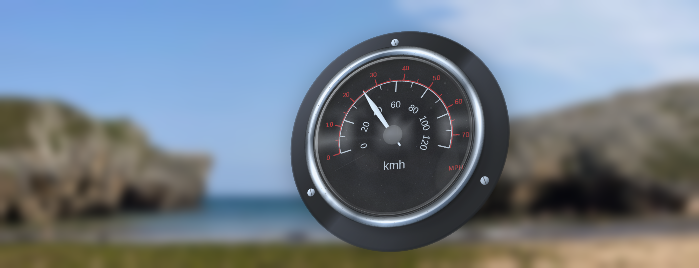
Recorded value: 40; km/h
